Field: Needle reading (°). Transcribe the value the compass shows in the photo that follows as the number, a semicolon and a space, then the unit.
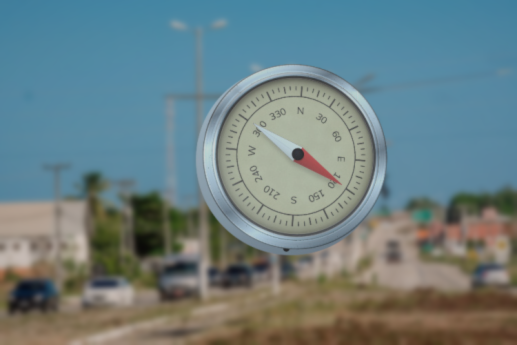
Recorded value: 120; °
